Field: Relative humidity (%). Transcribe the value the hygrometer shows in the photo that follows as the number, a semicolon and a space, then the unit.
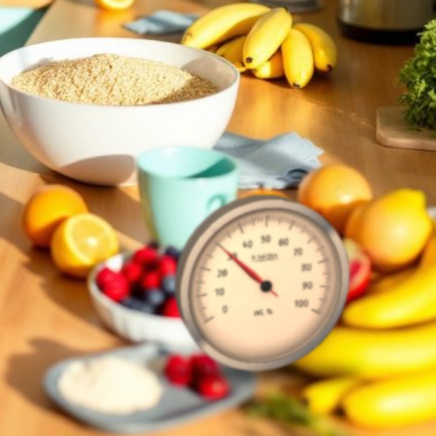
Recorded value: 30; %
